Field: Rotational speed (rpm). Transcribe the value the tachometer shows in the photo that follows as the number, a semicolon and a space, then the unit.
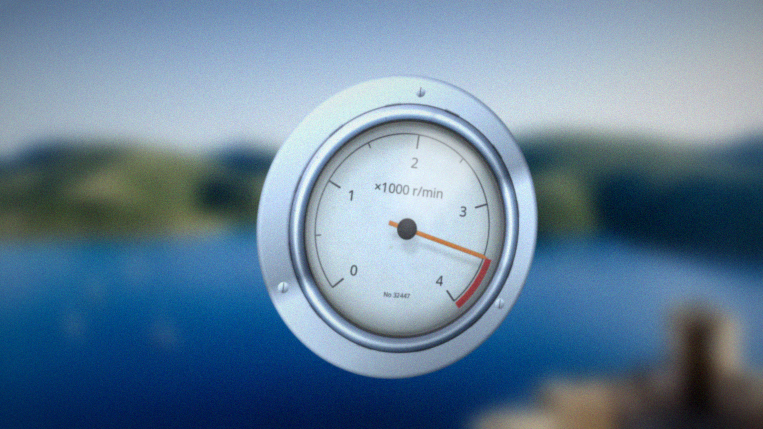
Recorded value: 3500; rpm
